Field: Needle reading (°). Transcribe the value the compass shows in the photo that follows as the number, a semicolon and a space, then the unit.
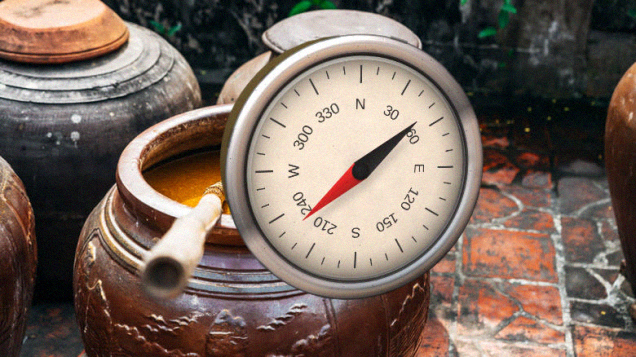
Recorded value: 230; °
